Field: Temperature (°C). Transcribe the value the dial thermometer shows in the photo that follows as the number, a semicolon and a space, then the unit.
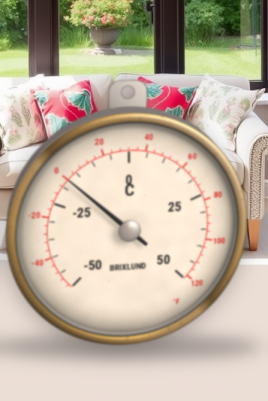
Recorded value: -17.5; °C
